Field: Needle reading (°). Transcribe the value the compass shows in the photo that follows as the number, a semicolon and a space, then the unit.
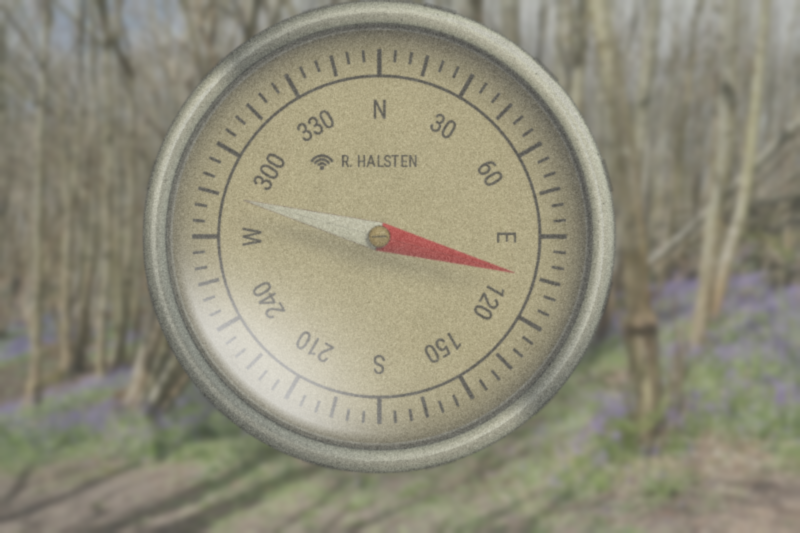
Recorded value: 105; °
